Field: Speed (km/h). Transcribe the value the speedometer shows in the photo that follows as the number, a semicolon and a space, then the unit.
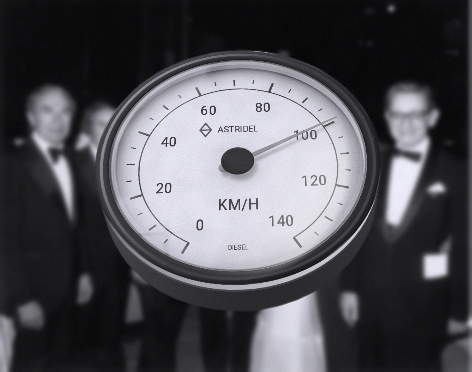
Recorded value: 100; km/h
